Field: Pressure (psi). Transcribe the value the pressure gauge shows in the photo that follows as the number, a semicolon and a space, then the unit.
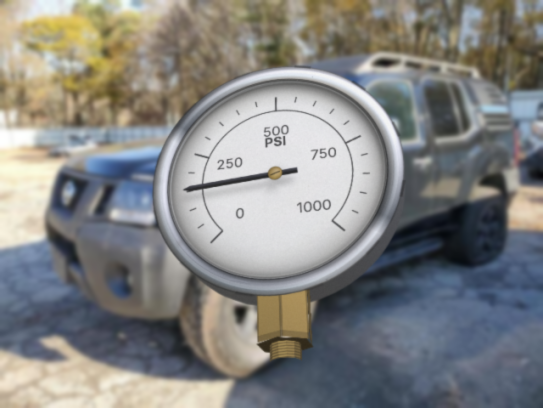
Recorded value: 150; psi
